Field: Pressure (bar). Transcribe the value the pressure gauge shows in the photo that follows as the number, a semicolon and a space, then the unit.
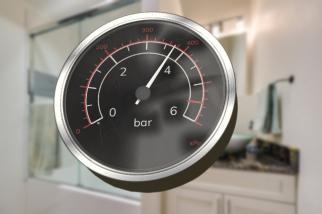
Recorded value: 3.75; bar
